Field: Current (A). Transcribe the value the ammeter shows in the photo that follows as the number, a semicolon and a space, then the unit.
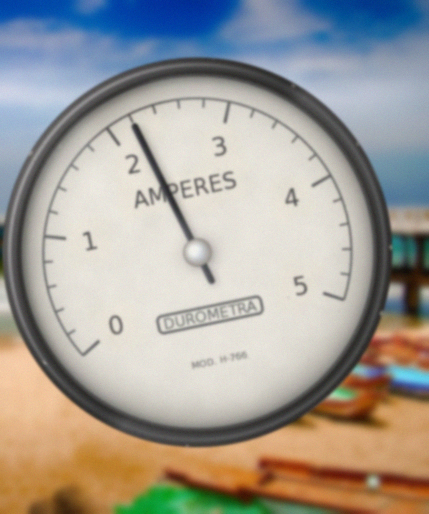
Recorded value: 2.2; A
